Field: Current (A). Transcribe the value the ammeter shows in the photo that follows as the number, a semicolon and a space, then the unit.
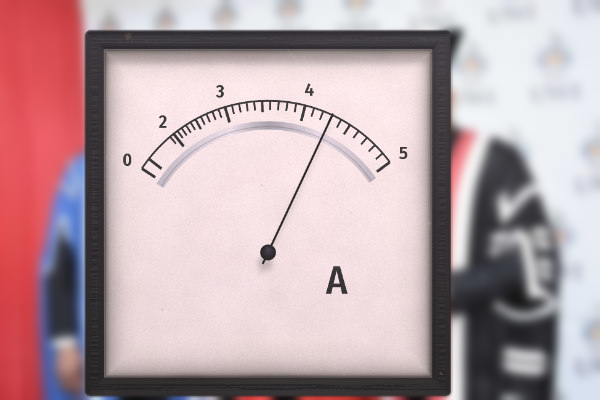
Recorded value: 4.3; A
